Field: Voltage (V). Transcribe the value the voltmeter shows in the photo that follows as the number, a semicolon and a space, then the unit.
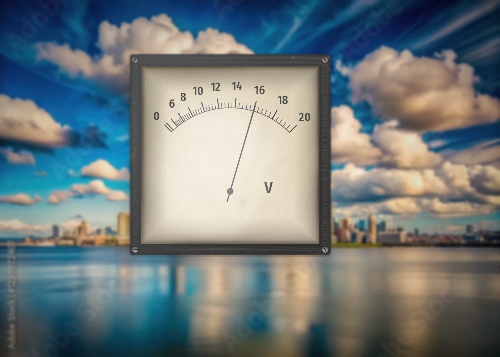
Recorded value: 16; V
